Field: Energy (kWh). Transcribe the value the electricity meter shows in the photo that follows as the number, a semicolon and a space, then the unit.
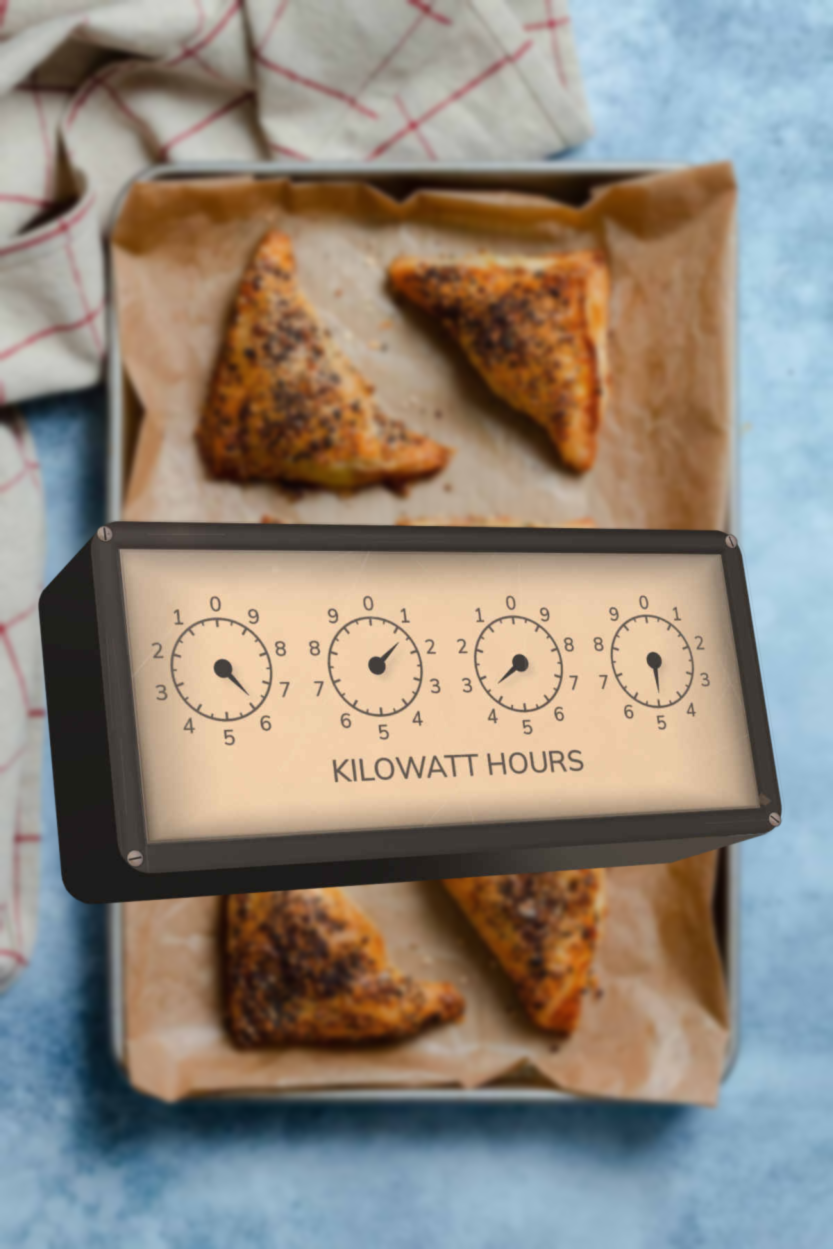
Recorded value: 6135; kWh
